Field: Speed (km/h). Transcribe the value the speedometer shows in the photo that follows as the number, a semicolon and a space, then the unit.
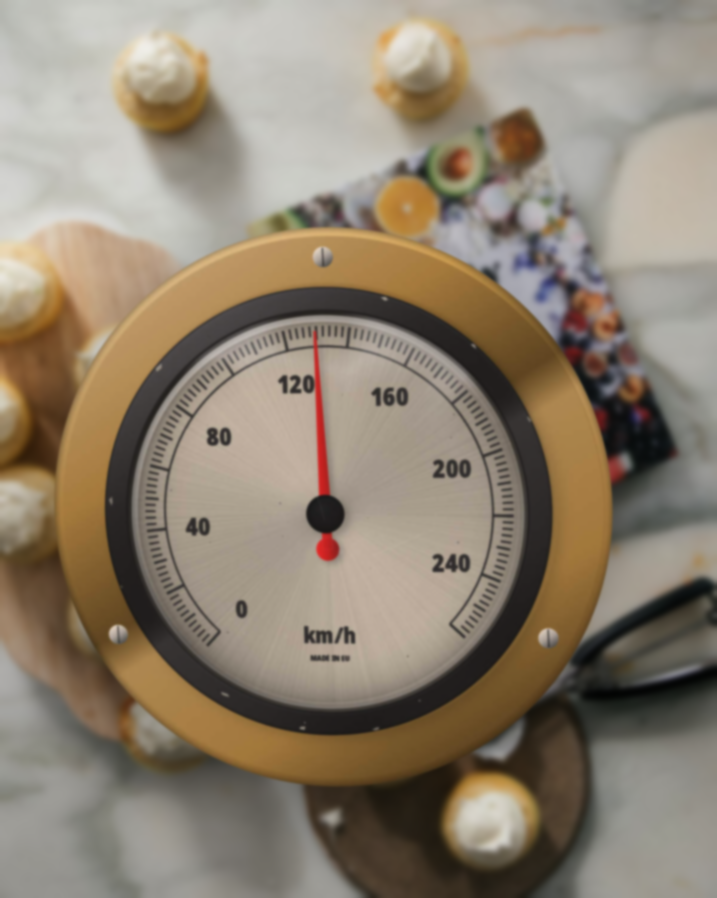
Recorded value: 130; km/h
